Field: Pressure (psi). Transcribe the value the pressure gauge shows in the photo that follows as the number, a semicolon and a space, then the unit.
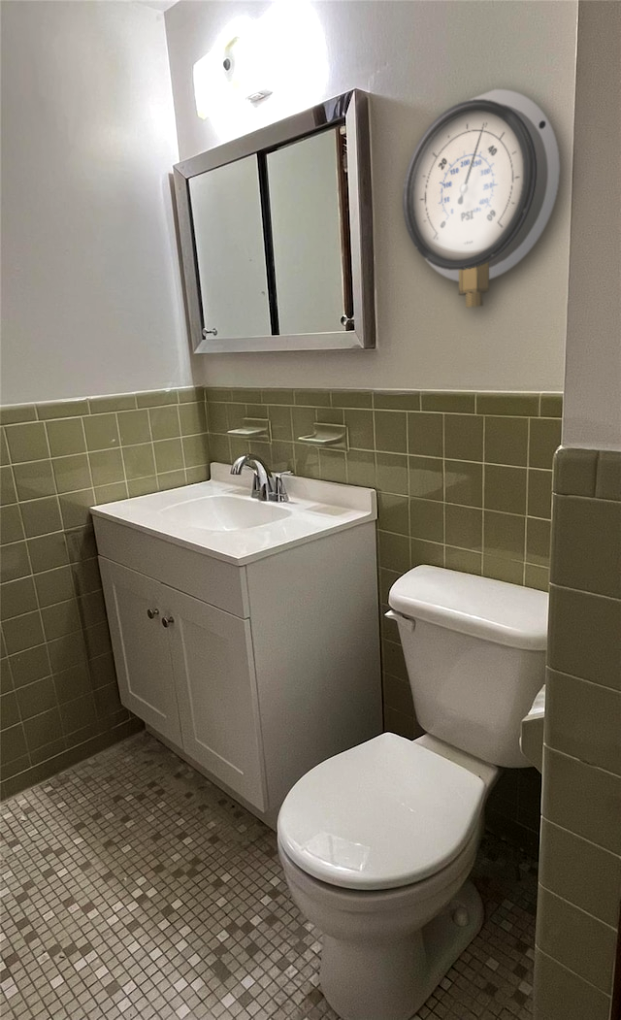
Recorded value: 35; psi
